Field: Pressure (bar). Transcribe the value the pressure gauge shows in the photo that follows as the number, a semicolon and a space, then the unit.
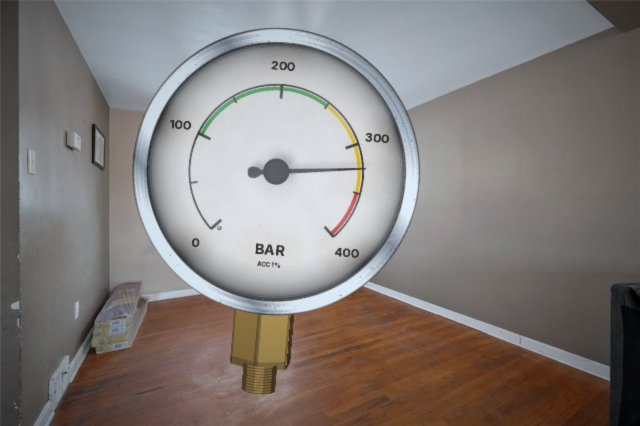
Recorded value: 325; bar
